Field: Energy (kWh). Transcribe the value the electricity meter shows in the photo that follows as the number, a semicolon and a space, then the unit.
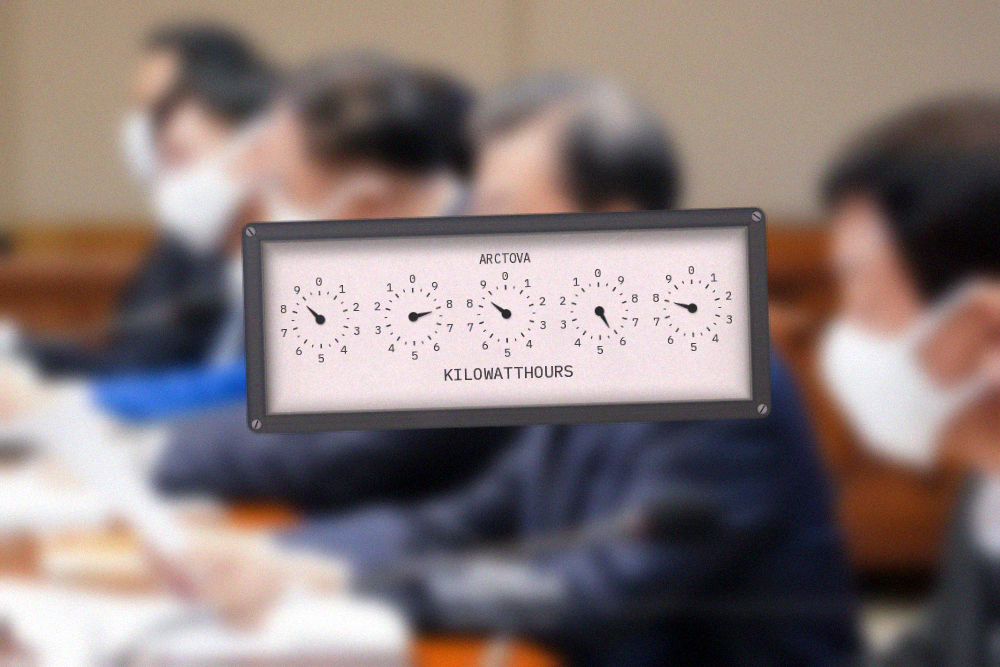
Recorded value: 87858; kWh
